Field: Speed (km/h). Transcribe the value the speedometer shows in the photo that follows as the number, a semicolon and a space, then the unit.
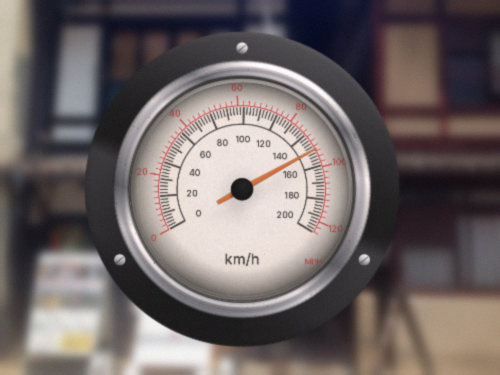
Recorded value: 150; km/h
